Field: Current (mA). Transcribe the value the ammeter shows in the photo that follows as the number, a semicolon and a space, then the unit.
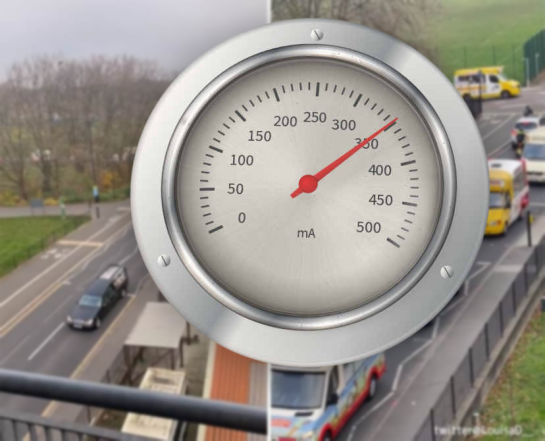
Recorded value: 350; mA
